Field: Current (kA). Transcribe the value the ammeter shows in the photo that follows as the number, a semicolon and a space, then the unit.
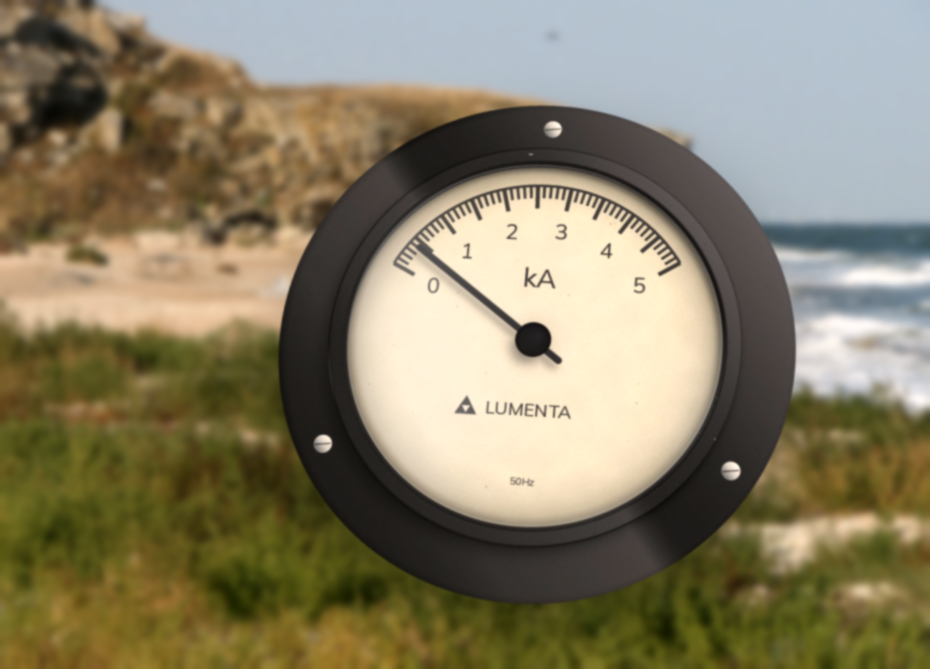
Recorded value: 0.4; kA
